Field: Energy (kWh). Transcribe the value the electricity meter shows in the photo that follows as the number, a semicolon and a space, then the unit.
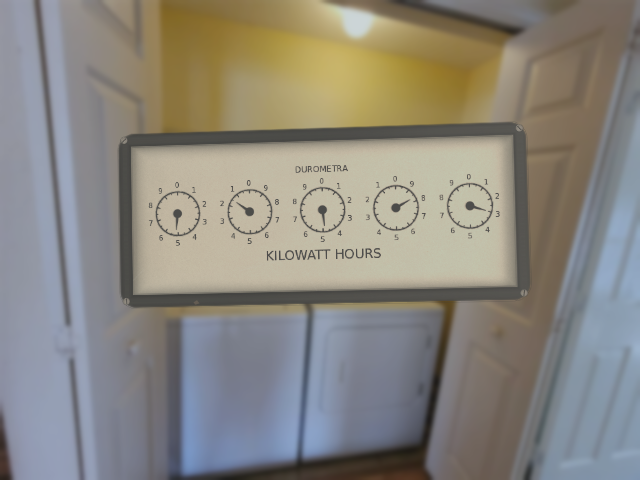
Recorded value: 51483; kWh
